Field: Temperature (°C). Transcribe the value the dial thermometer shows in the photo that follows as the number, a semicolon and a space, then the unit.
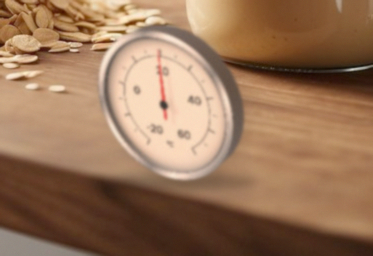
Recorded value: 20; °C
